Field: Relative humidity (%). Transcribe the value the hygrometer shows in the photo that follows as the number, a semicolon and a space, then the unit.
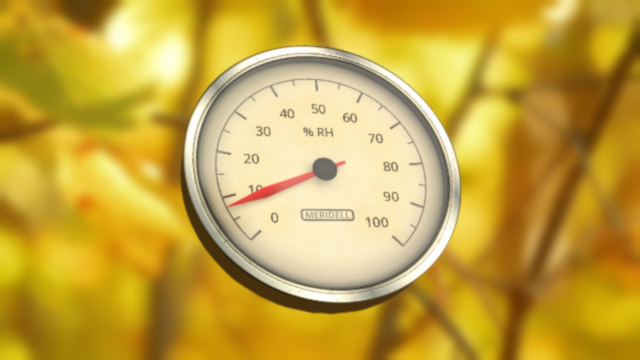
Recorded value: 7.5; %
